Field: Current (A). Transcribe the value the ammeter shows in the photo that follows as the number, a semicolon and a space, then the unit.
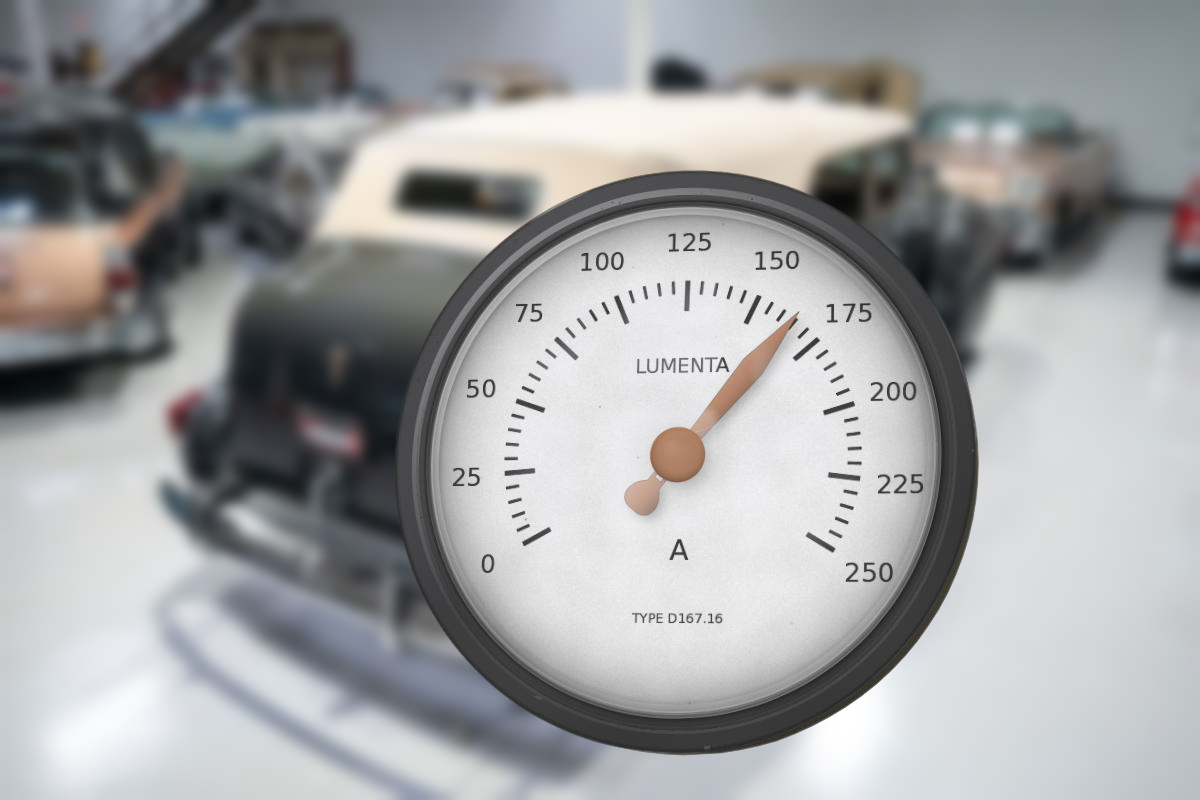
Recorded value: 165; A
